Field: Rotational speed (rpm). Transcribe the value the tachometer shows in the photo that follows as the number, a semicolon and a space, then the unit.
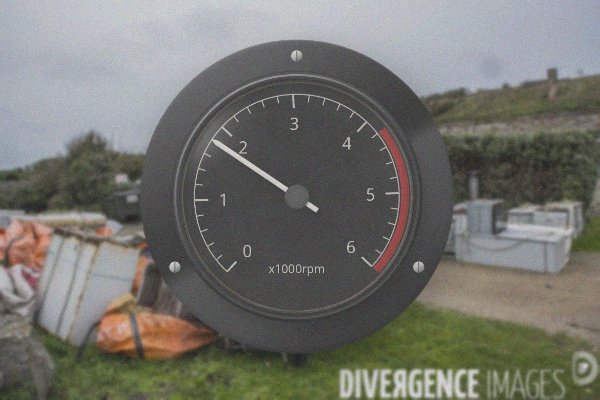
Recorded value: 1800; rpm
